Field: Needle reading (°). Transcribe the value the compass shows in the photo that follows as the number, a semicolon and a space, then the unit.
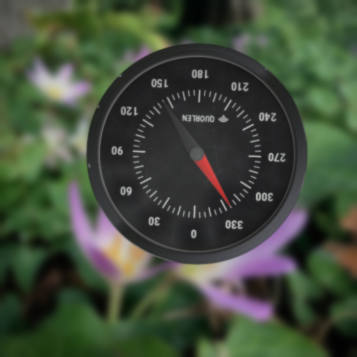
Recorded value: 325; °
